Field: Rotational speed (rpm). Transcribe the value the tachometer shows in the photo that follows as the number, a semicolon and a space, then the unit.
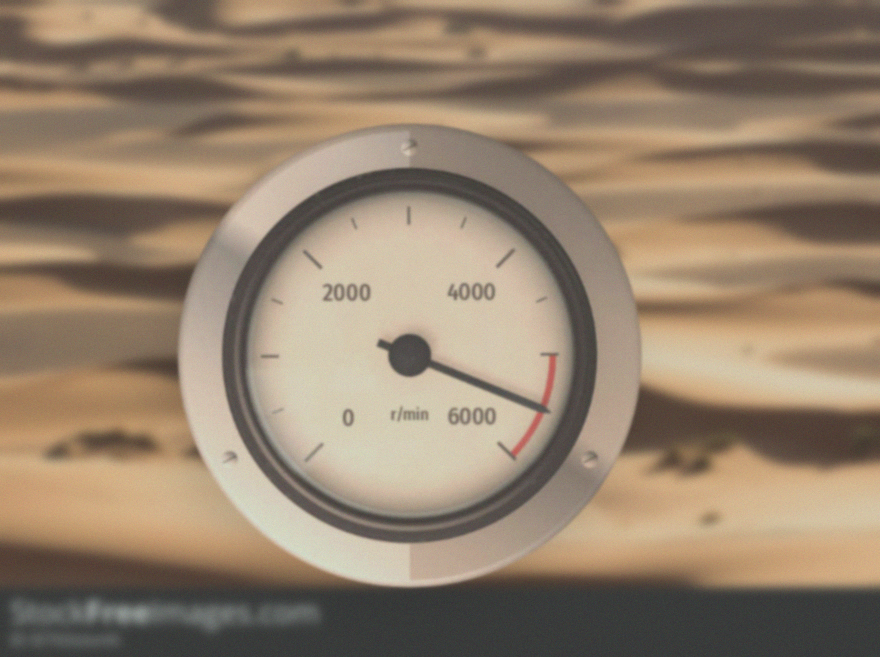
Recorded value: 5500; rpm
